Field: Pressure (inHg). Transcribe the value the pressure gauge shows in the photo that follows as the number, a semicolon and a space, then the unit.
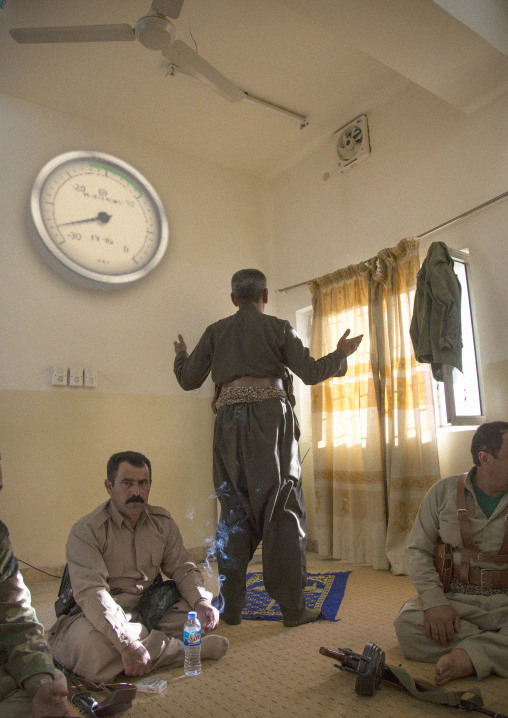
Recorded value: -28; inHg
